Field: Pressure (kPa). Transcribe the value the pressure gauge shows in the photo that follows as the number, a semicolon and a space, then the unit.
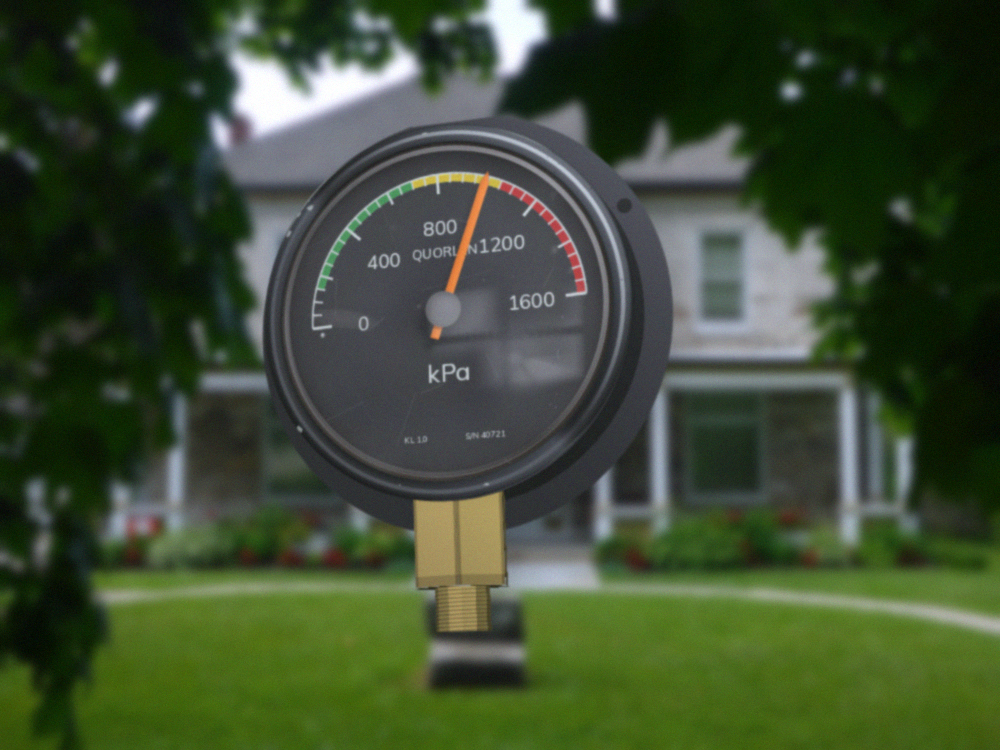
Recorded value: 1000; kPa
